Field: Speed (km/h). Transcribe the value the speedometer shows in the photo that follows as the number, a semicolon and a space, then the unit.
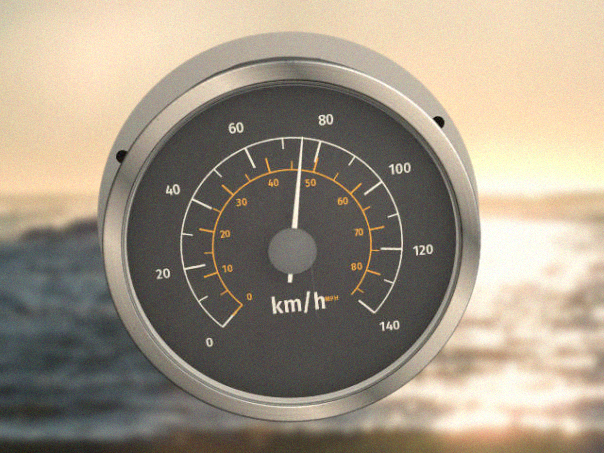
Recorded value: 75; km/h
